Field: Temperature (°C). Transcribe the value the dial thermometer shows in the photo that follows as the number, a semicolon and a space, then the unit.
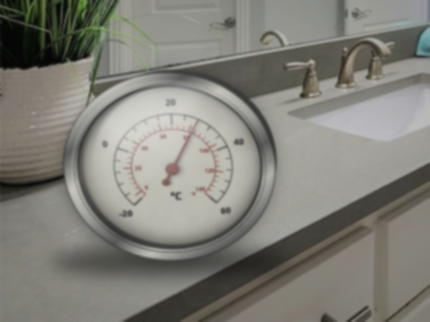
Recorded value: 28; °C
